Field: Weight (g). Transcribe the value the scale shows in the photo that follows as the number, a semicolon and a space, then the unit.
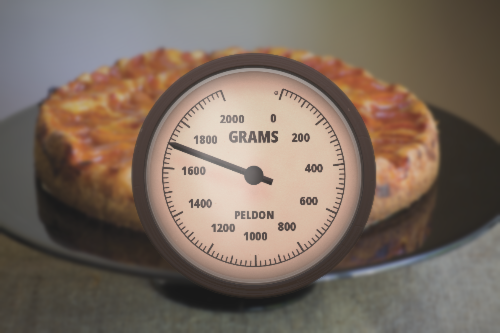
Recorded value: 1700; g
